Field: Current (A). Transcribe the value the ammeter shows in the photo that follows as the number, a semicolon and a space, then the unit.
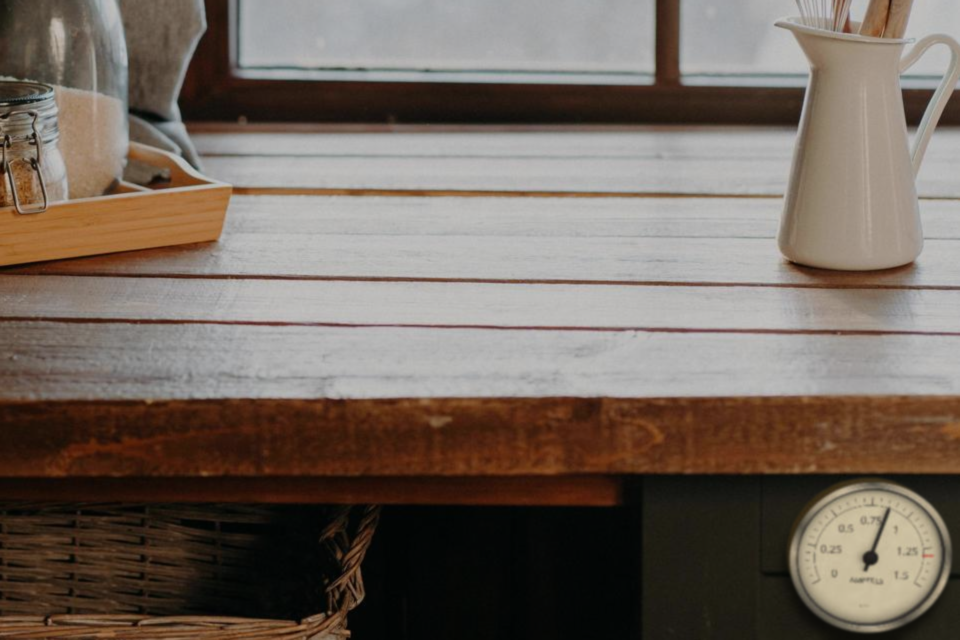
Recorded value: 0.85; A
